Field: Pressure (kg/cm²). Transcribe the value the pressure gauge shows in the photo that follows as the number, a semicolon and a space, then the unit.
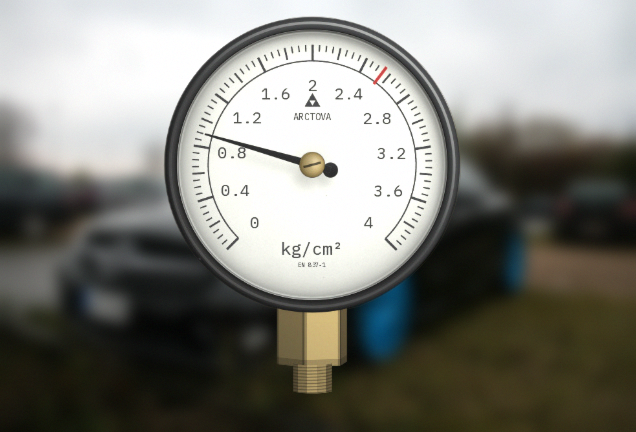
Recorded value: 0.9; kg/cm²
